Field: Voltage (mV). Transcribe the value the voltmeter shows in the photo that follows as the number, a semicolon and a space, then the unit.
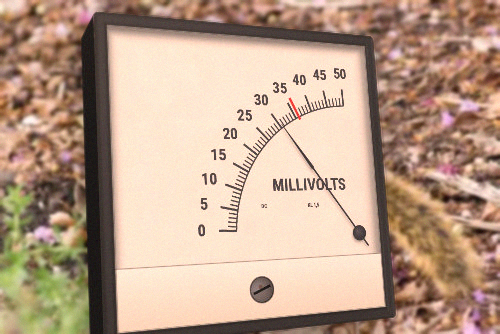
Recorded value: 30; mV
